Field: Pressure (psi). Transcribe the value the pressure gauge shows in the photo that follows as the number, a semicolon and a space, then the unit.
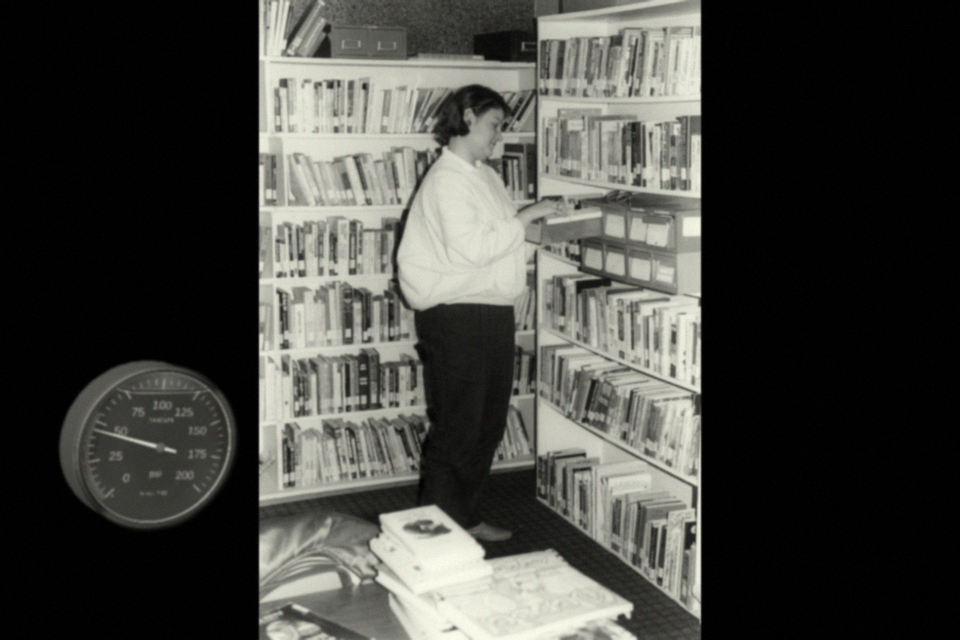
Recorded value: 45; psi
